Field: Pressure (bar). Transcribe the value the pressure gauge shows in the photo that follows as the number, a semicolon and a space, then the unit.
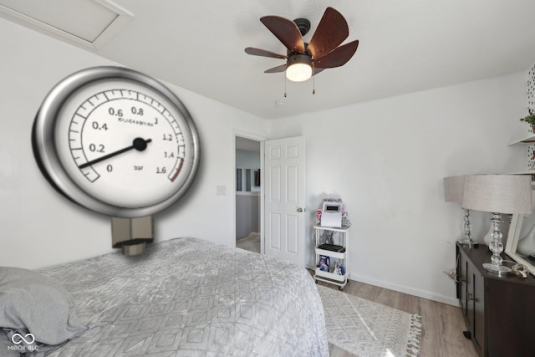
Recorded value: 0.1; bar
